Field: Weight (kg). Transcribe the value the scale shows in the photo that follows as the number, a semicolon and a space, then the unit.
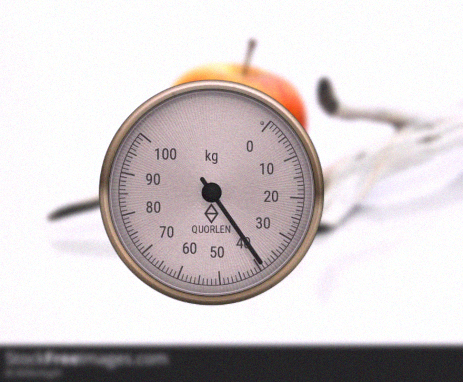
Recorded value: 39; kg
